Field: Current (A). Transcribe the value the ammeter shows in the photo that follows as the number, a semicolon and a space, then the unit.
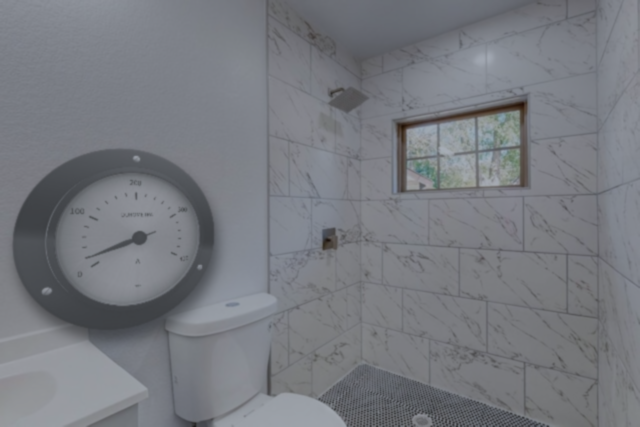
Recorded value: 20; A
